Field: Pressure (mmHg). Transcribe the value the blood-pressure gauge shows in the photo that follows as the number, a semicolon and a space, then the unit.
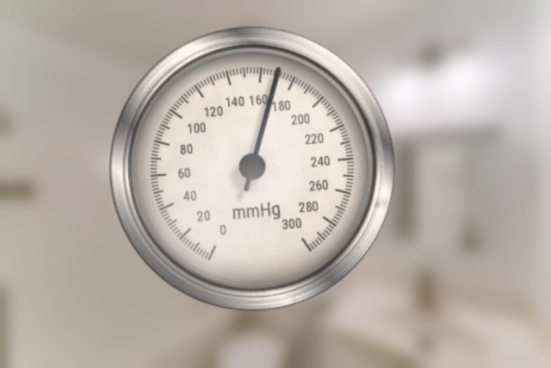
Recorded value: 170; mmHg
